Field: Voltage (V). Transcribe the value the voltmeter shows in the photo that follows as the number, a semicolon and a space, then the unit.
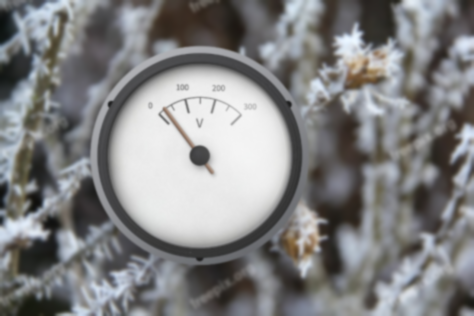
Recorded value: 25; V
